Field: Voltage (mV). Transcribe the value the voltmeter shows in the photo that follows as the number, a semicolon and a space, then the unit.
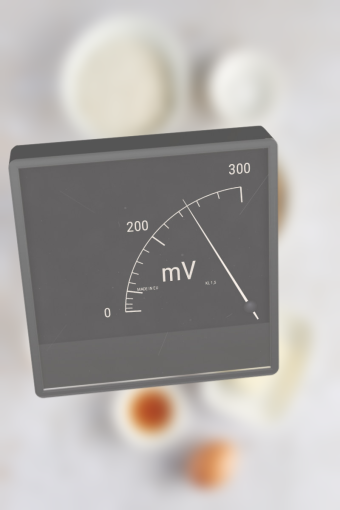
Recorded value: 250; mV
